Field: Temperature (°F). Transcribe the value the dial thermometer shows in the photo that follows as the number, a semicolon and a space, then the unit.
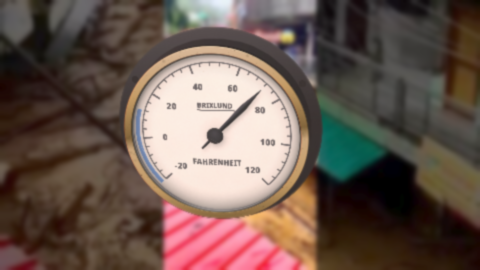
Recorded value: 72; °F
